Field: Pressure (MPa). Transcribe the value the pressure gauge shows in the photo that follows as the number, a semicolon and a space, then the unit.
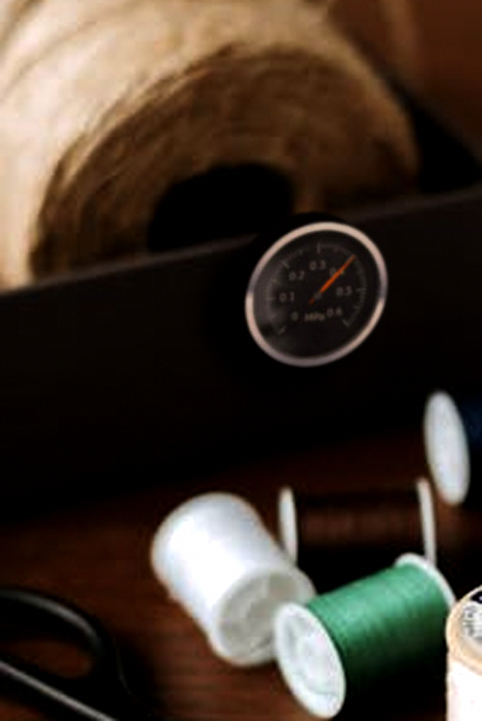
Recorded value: 0.4; MPa
